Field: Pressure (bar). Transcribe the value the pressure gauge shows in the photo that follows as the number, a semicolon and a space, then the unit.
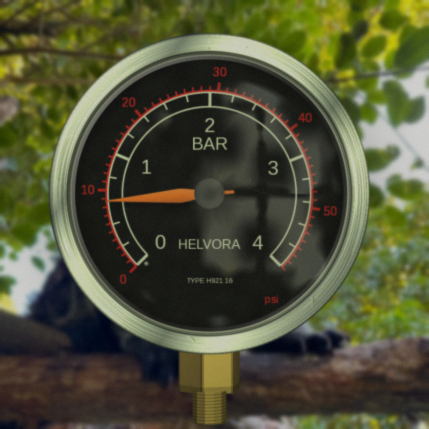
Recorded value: 0.6; bar
